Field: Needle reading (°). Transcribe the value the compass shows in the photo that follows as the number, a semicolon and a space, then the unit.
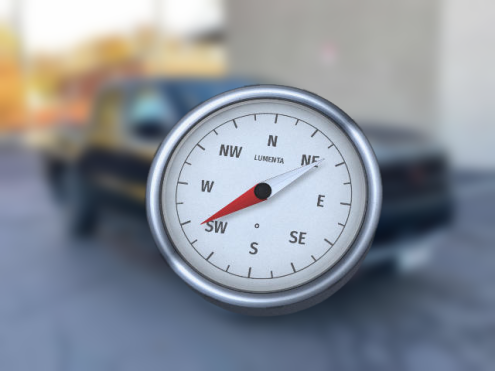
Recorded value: 232.5; °
